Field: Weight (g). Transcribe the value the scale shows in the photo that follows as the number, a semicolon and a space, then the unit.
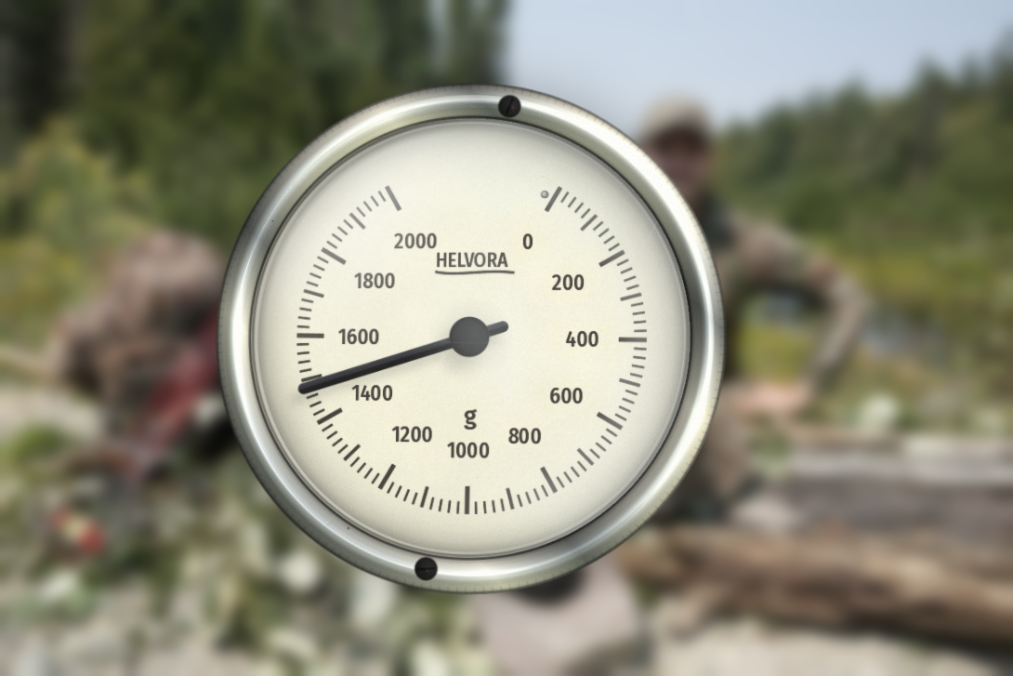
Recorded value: 1480; g
